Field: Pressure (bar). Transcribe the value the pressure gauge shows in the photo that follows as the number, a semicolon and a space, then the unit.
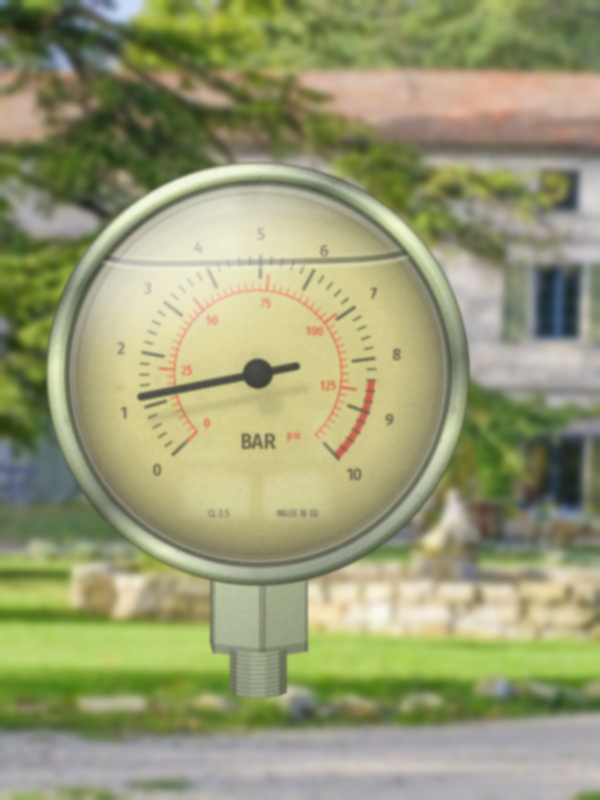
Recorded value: 1.2; bar
